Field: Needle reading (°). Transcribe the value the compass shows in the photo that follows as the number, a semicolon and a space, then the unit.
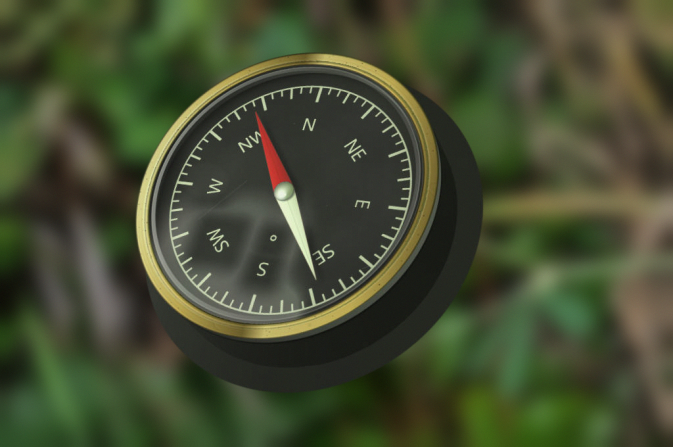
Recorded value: 325; °
